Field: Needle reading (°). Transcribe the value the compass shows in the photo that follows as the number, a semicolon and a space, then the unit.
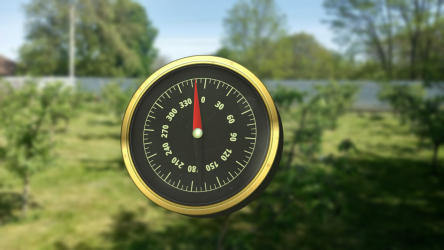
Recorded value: 350; °
